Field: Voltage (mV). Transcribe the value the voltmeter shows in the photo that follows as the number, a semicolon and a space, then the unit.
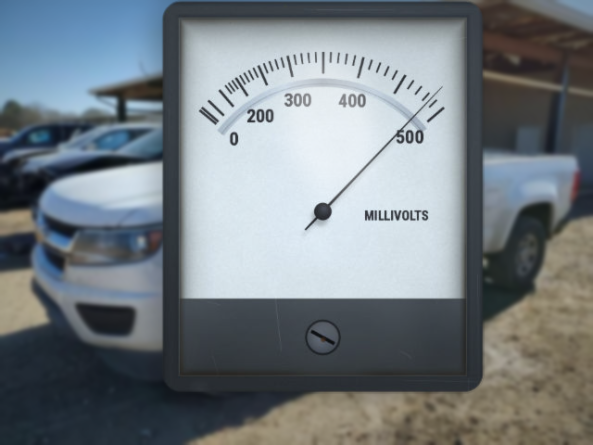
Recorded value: 485; mV
